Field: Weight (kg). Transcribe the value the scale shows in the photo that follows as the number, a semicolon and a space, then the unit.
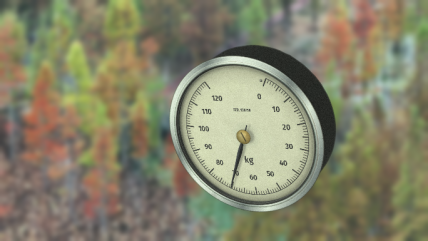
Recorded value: 70; kg
